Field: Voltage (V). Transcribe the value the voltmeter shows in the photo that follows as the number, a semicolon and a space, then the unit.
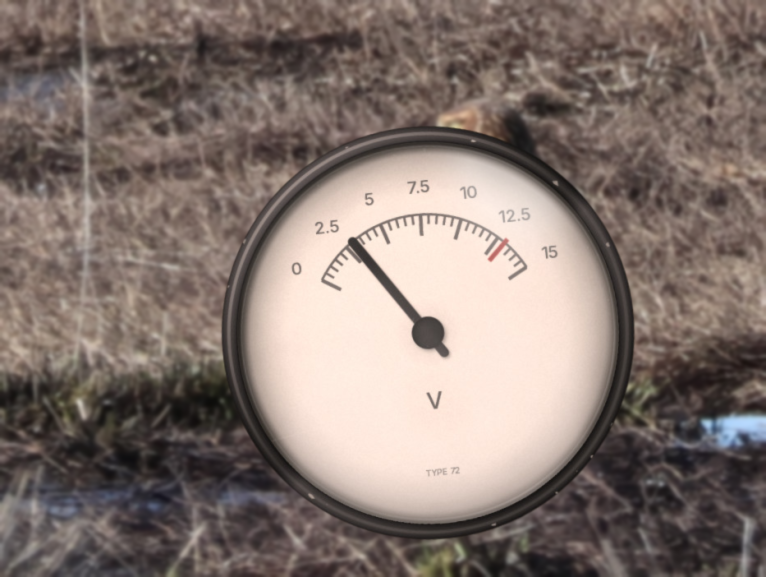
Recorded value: 3; V
